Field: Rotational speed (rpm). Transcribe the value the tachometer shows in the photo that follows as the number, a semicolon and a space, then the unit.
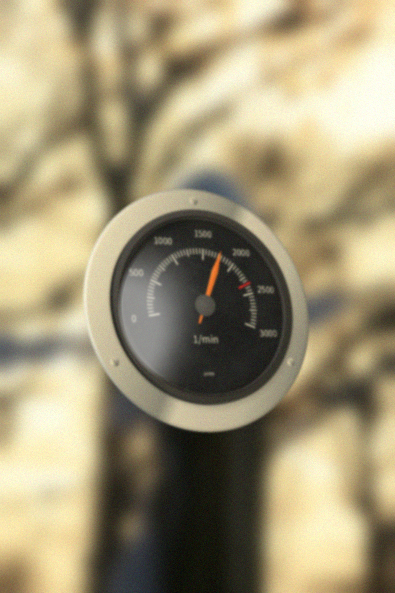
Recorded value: 1750; rpm
